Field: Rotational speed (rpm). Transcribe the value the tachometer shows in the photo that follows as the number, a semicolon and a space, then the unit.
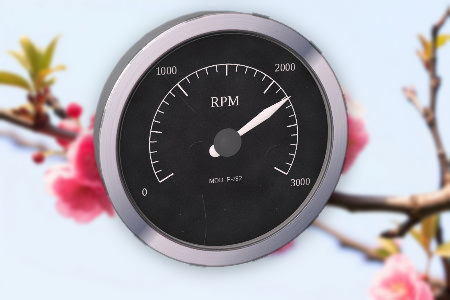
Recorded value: 2200; rpm
